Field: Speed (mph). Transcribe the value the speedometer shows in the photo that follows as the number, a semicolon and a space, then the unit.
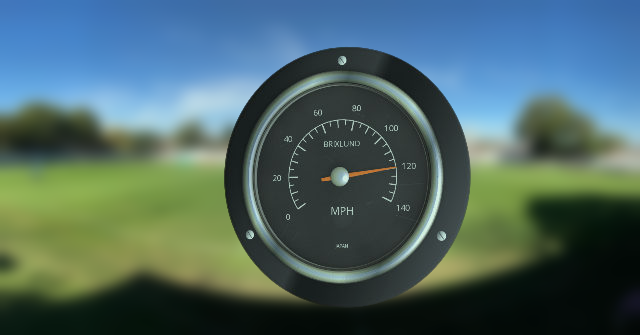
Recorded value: 120; mph
